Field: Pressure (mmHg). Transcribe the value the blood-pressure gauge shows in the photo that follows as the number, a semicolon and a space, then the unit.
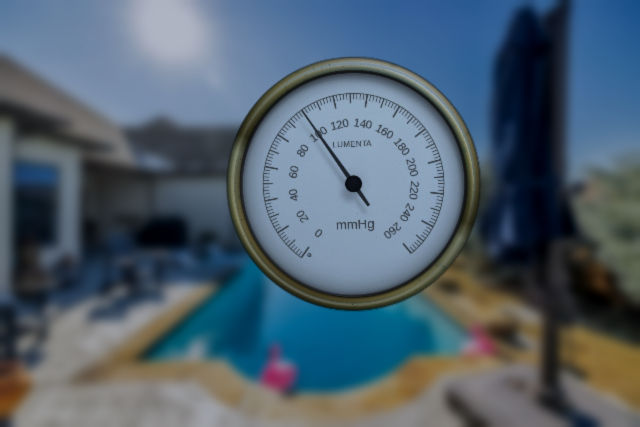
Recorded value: 100; mmHg
